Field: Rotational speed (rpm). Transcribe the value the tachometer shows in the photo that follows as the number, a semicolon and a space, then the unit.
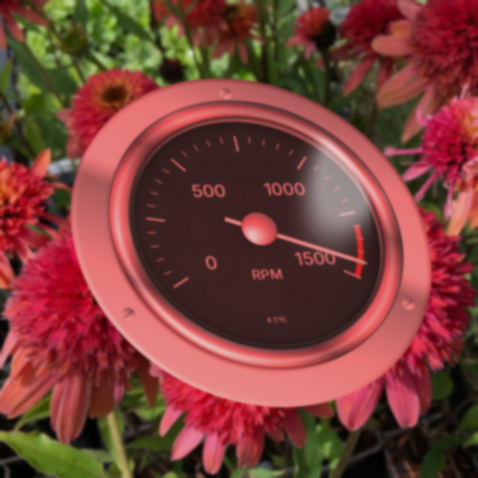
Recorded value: 1450; rpm
